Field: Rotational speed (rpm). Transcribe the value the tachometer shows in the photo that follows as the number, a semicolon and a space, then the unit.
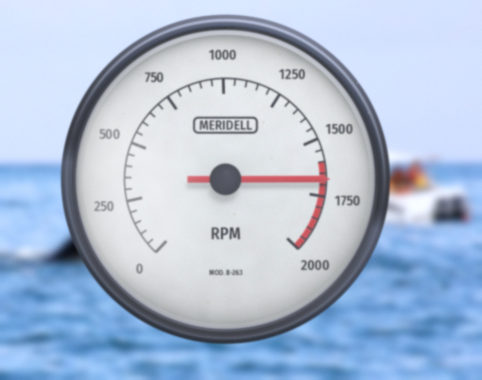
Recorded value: 1675; rpm
